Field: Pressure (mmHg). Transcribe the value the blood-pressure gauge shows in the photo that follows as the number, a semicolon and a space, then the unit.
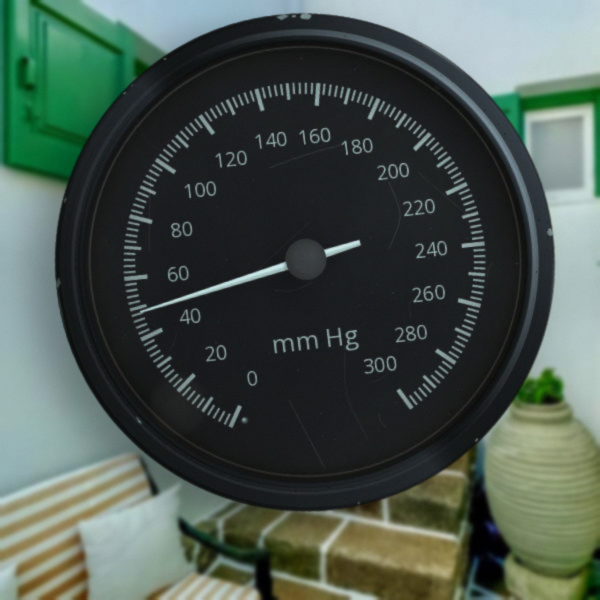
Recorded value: 48; mmHg
